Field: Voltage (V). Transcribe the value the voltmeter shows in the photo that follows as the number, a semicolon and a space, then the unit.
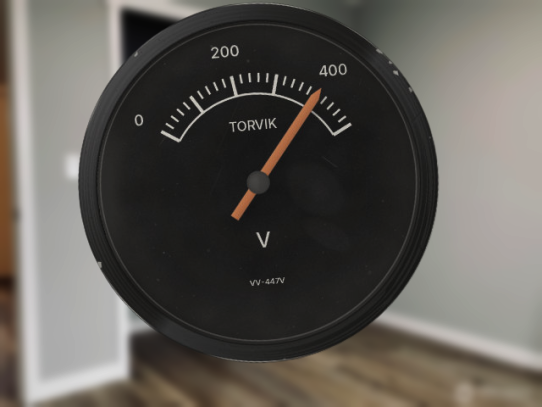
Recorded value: 400; V
